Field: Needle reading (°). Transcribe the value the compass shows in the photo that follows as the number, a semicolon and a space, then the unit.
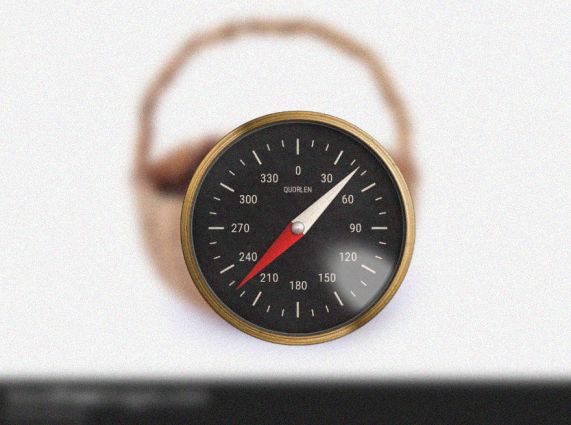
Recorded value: 225; °
